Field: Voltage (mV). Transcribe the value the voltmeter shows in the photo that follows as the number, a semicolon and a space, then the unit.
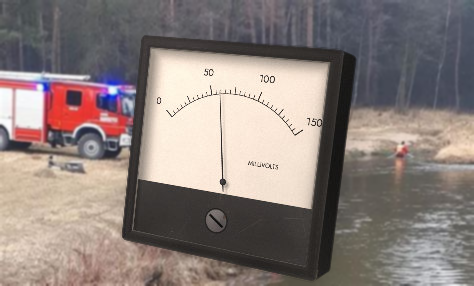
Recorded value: 60; mV
